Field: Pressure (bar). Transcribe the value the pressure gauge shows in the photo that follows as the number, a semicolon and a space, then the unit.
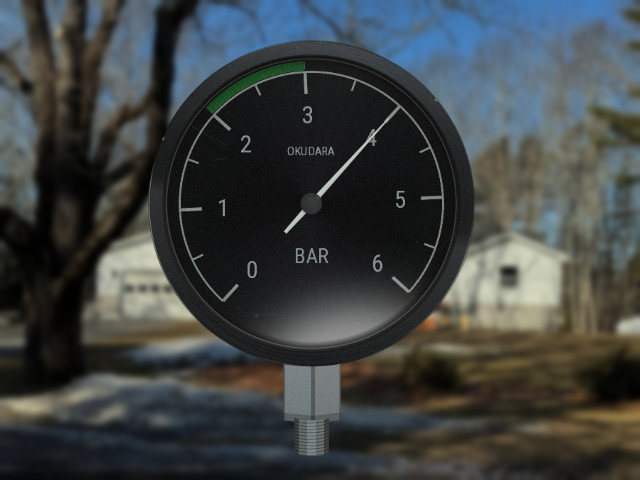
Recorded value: 4; bar
